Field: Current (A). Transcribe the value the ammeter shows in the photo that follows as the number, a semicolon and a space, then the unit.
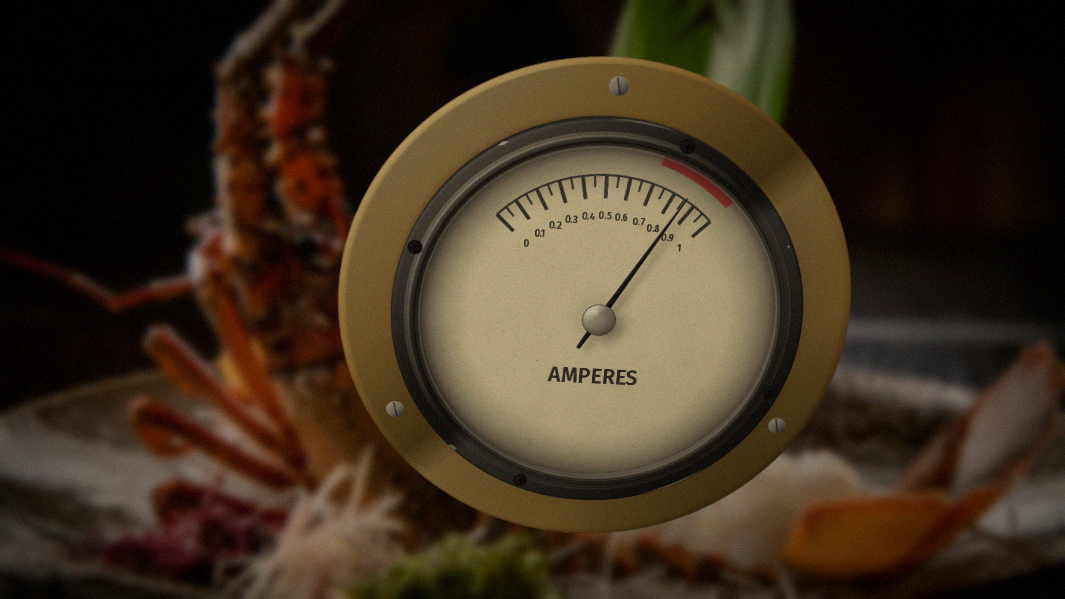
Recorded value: 0.85; A
